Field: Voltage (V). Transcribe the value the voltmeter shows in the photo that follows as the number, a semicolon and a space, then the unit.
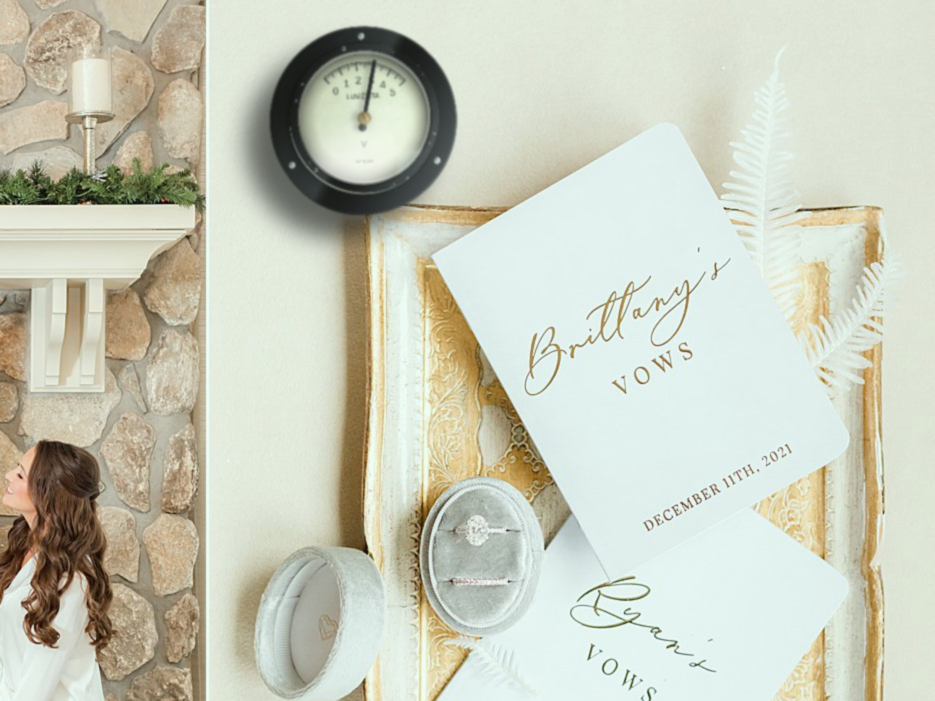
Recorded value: 3; V
